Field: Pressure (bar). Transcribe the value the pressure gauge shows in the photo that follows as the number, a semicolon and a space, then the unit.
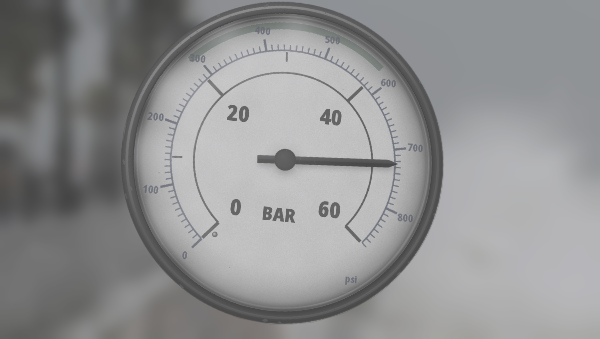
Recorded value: 50; bar
